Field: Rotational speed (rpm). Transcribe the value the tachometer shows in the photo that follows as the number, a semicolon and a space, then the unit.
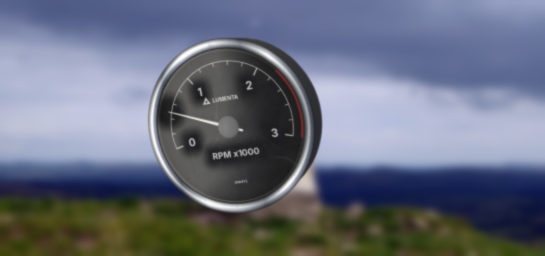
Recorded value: 500; rpm
